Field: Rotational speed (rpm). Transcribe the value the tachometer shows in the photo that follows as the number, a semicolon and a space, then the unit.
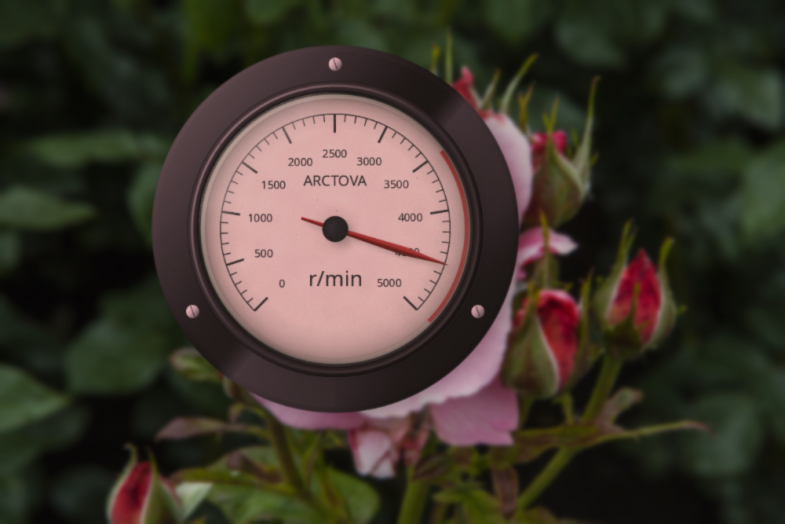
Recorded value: 4500; rpm
